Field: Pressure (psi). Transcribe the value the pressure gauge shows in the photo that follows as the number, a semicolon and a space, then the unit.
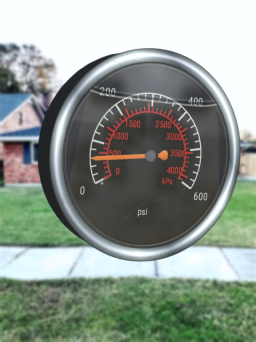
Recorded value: 60; psi
